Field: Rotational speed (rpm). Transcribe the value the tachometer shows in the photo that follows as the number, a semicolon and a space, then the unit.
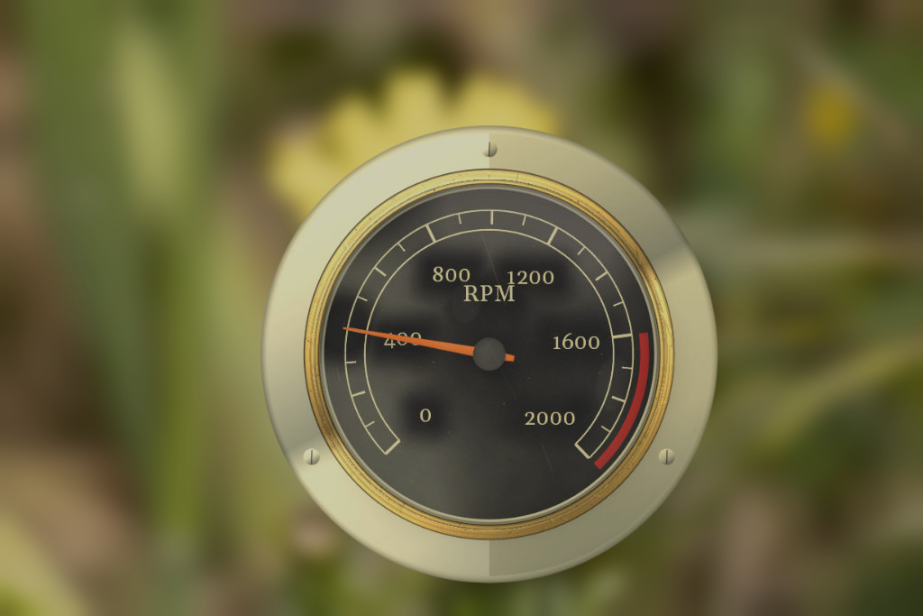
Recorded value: 400; rpm
